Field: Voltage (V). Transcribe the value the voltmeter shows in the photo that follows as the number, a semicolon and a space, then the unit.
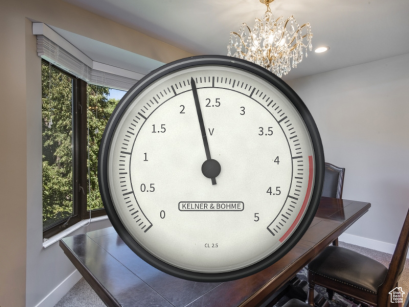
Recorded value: 2.25; V
